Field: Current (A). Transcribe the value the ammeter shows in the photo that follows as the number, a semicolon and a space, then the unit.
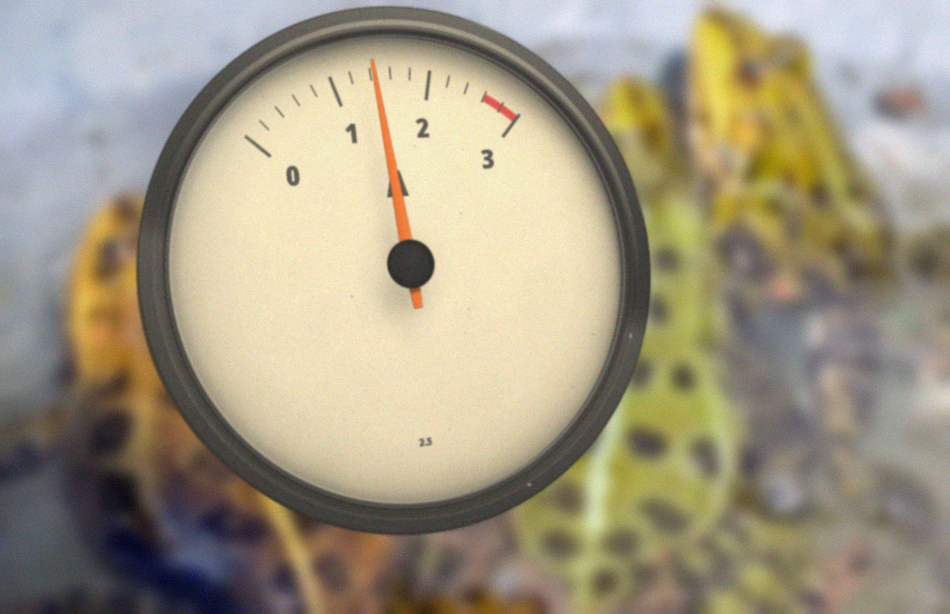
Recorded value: 1.4; A
